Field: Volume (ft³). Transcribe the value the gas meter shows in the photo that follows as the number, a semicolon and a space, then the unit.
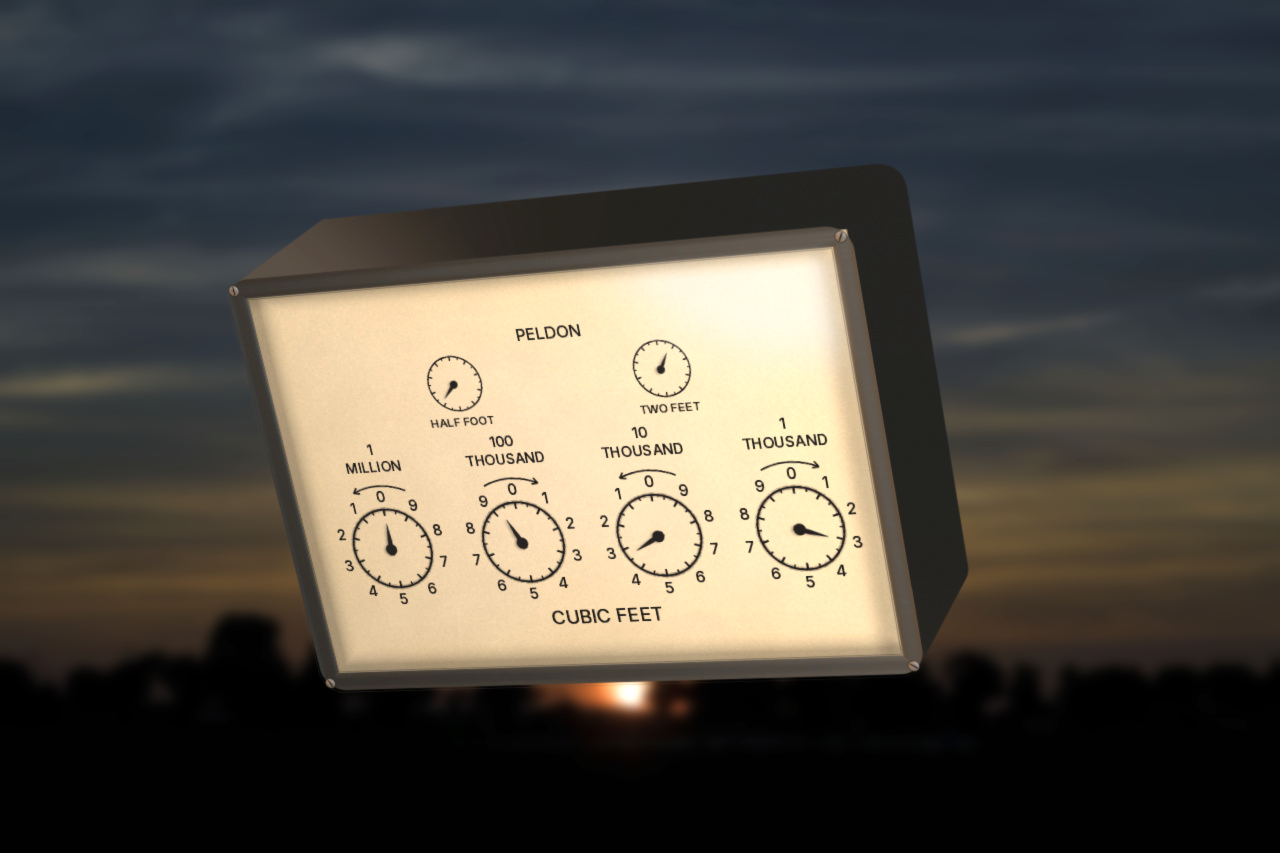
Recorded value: 993300; ft³
